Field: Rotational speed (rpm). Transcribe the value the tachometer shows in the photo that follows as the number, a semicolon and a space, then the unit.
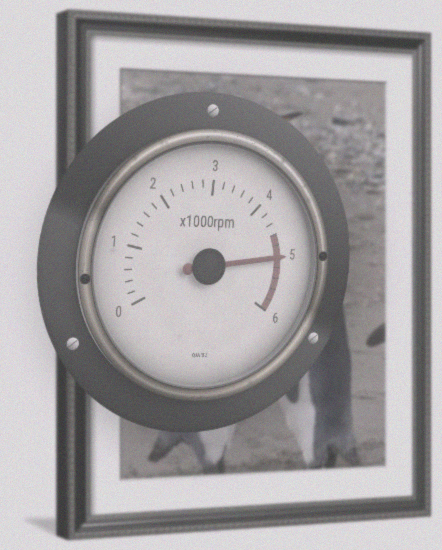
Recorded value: 5000; rpm
